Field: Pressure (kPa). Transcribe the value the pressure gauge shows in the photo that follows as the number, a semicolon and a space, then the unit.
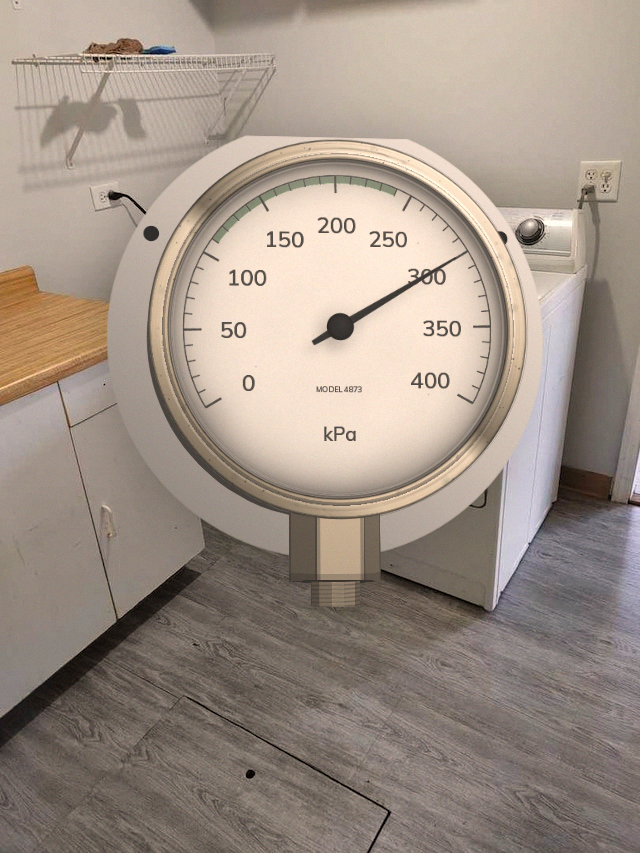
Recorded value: 300; kPa
